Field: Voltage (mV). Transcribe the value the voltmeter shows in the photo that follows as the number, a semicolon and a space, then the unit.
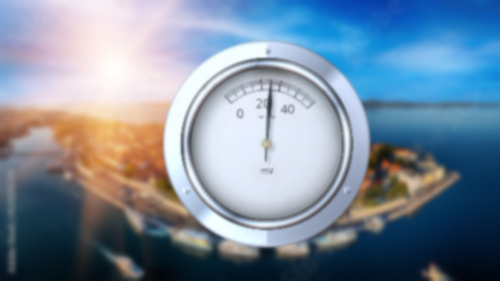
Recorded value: 25; mV
